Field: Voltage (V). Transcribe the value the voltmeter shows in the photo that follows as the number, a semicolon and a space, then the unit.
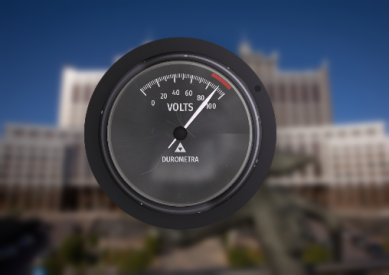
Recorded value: 90; V
